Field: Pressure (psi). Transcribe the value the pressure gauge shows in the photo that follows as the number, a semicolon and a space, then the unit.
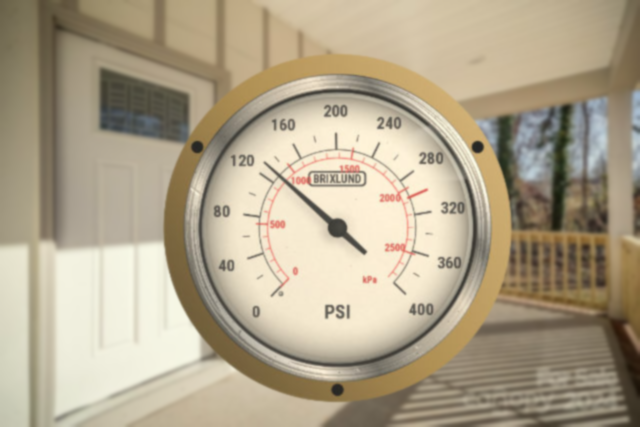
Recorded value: 130; psi
